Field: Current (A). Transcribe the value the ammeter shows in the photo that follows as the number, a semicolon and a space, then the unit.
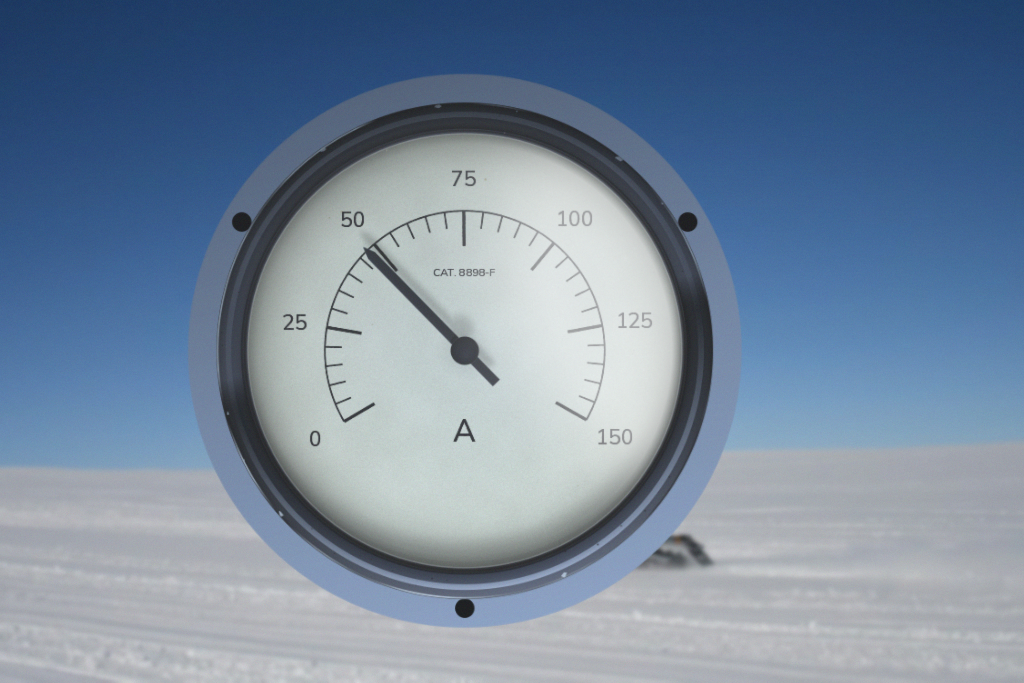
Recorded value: 47.5; A
